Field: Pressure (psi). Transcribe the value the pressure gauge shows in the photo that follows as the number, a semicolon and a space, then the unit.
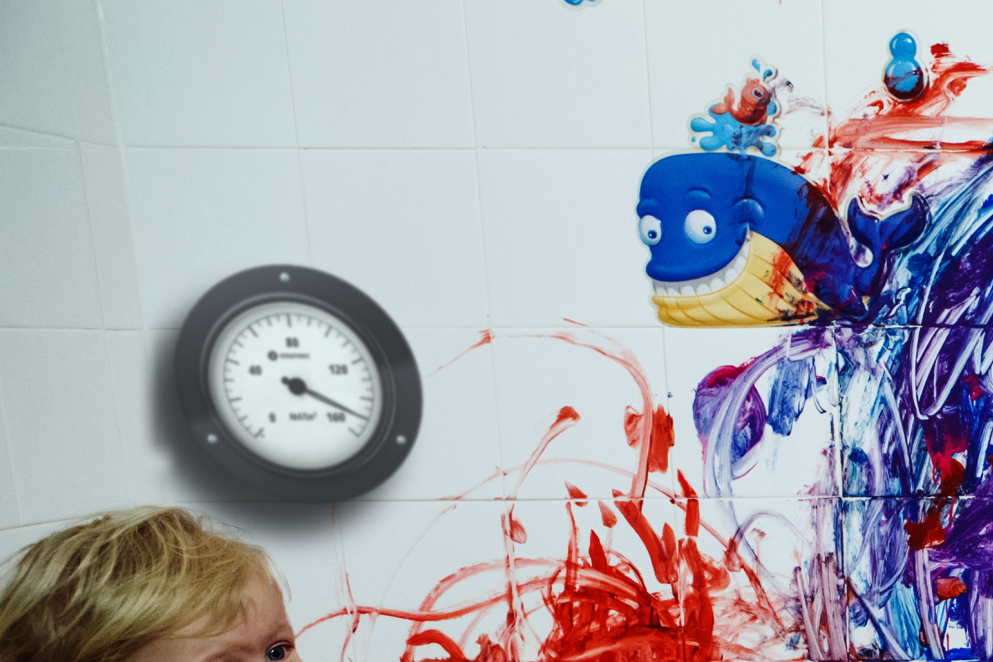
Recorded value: 150; psi
